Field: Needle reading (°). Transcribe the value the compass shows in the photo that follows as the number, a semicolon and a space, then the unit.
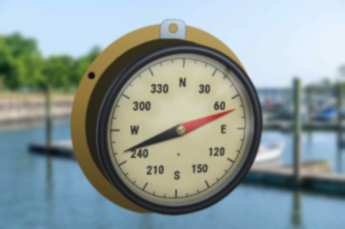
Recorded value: 70; °
